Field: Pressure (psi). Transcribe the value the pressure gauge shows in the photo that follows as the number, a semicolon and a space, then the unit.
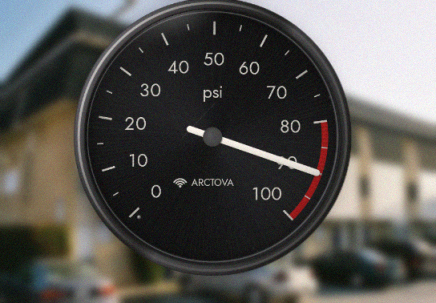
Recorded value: 90; psi
